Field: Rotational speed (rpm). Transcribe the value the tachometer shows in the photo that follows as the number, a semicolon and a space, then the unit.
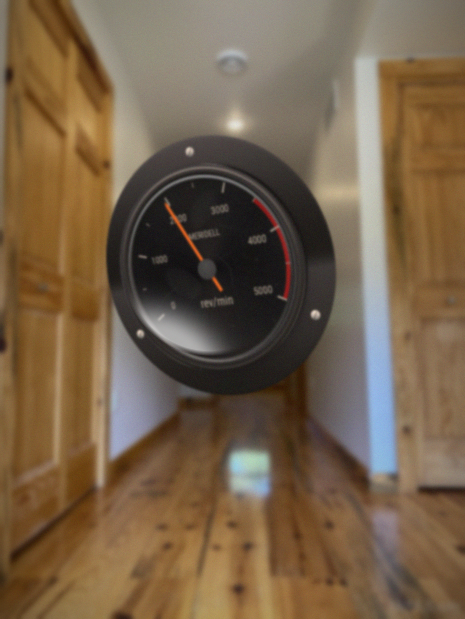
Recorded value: 2000; rpm
